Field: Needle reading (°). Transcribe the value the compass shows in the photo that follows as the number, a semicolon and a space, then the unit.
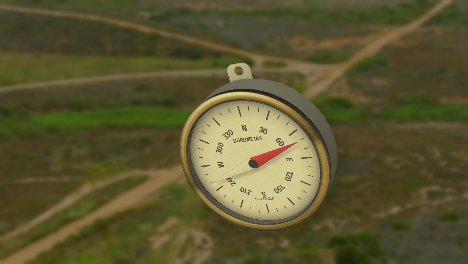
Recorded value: 70; °
